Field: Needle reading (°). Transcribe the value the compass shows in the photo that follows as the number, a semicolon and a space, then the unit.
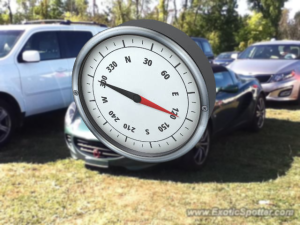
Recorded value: 120; °
